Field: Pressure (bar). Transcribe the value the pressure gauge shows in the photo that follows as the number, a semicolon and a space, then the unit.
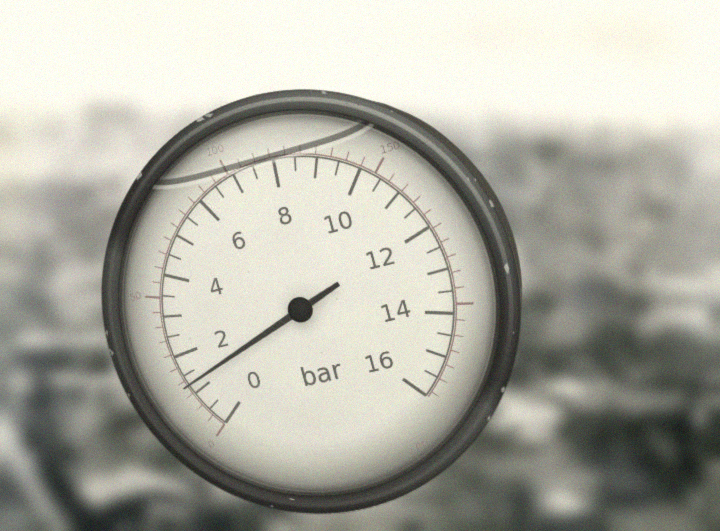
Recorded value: 1.25; bar
